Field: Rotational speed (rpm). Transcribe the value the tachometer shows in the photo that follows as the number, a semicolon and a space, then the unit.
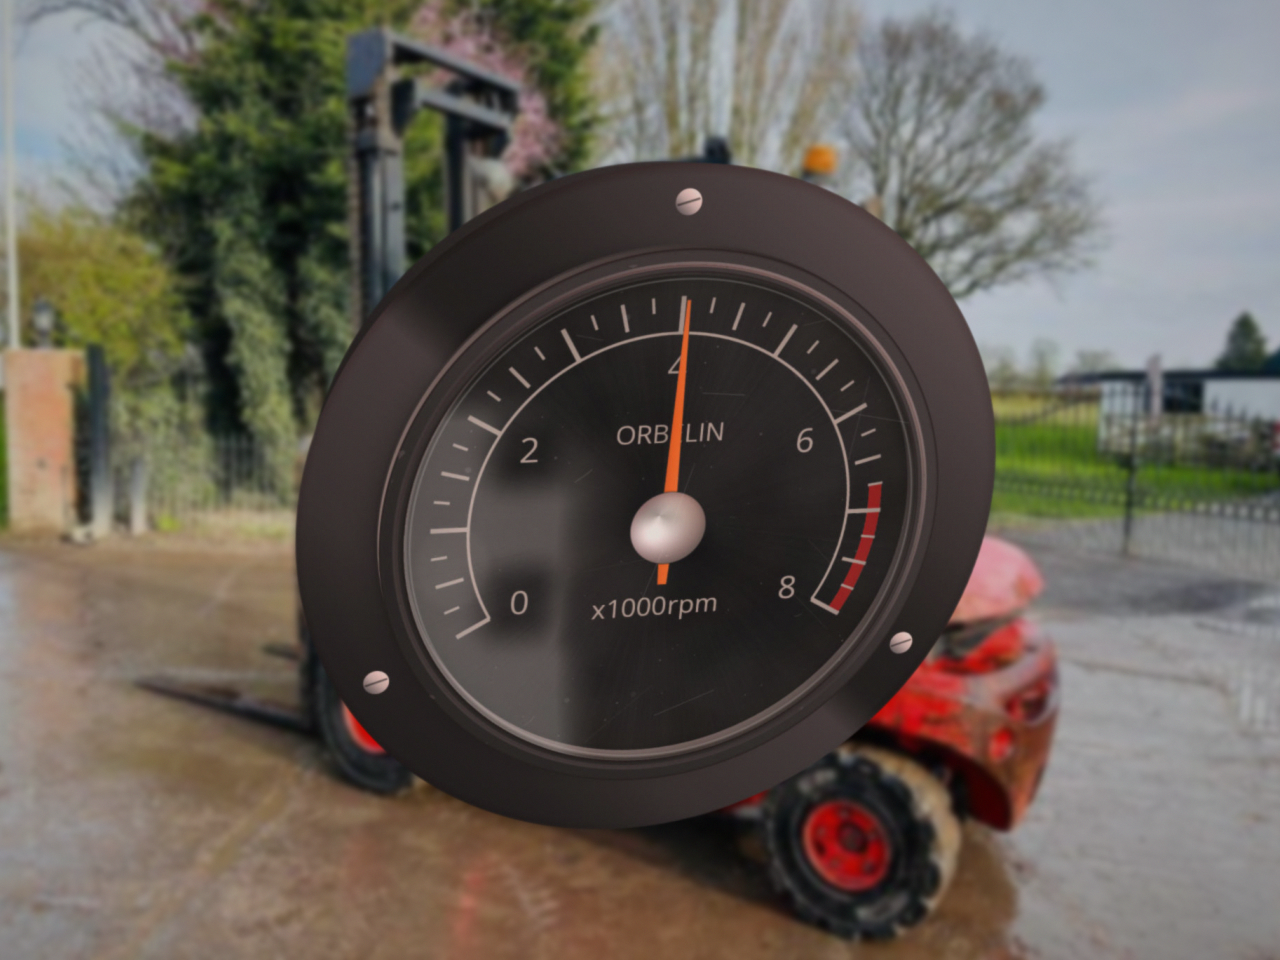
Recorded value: 4000; rpm
